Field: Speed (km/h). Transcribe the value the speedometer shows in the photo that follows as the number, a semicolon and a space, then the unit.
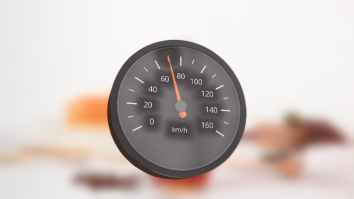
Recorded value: 70; km/h
